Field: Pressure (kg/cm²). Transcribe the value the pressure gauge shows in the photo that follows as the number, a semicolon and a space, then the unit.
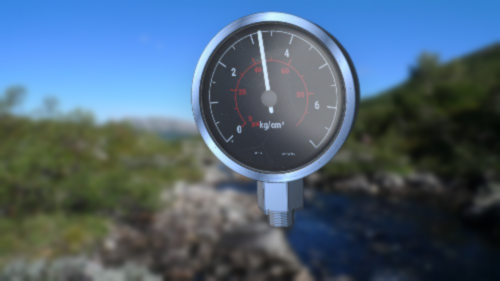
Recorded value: 3.25; kg/cm²
